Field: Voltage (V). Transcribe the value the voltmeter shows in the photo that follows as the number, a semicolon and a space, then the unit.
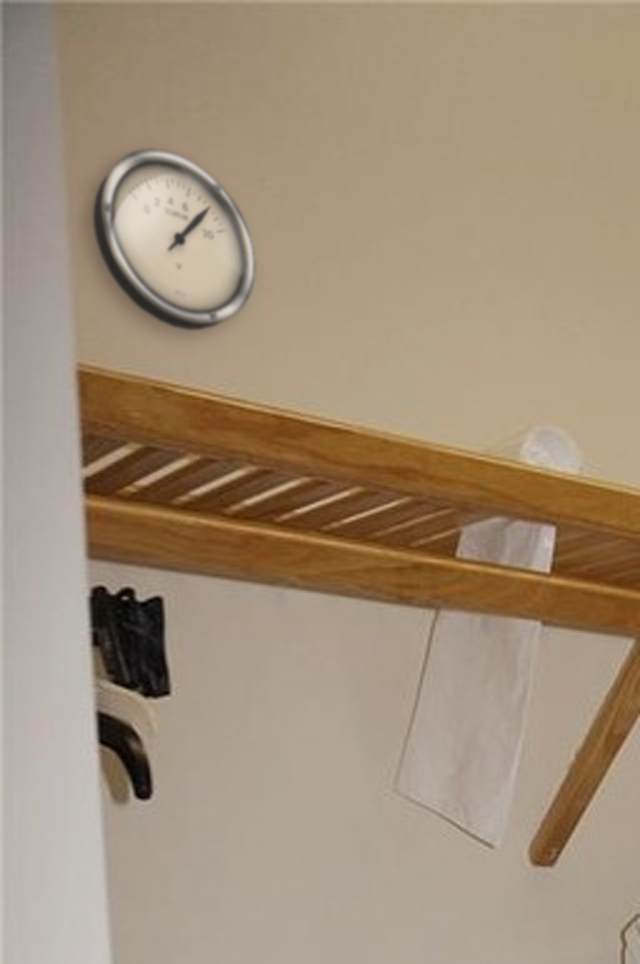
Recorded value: 8; V
